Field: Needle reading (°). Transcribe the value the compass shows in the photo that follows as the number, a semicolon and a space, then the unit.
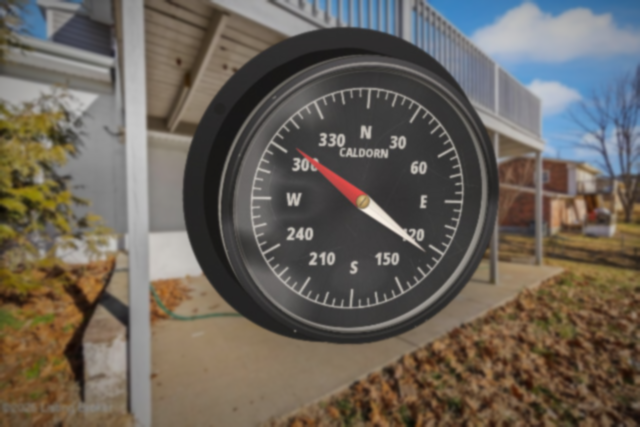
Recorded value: 305; °
